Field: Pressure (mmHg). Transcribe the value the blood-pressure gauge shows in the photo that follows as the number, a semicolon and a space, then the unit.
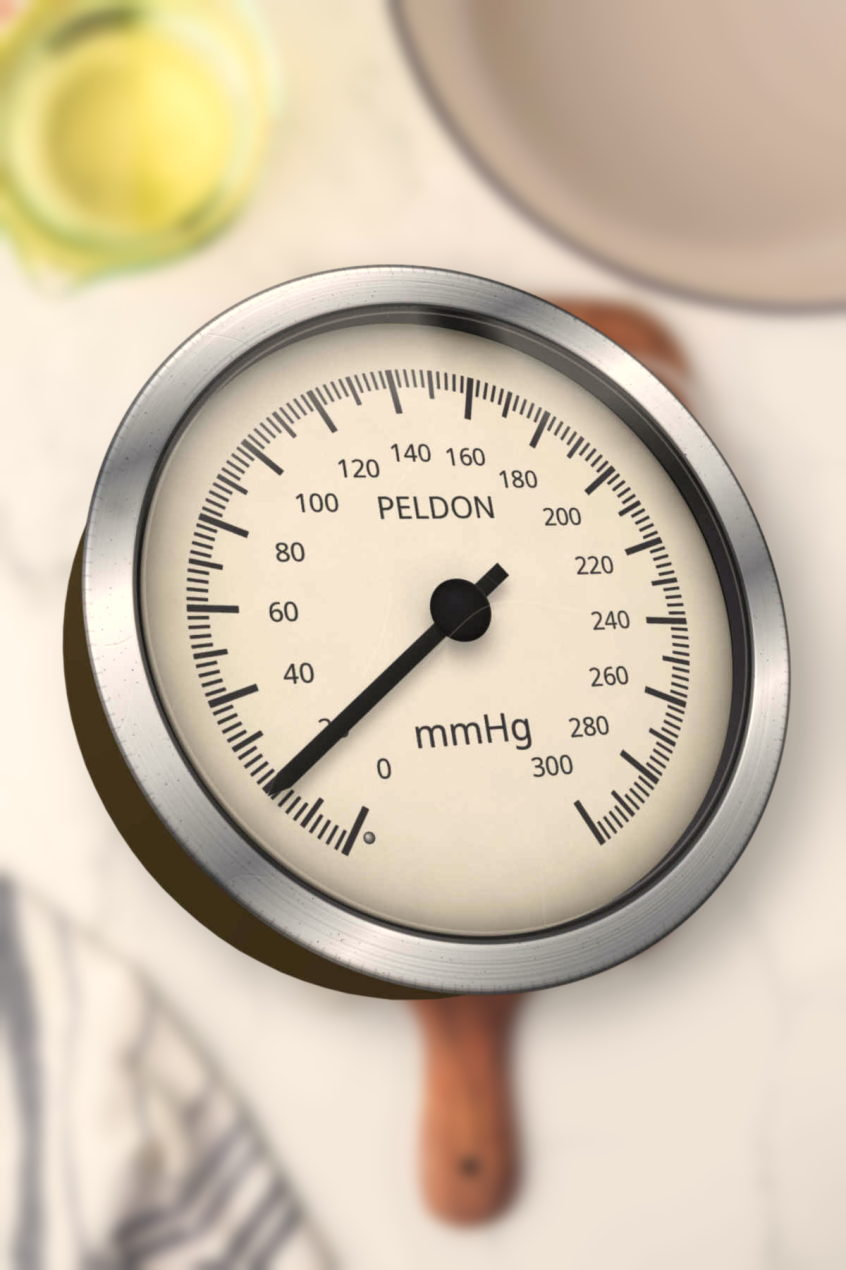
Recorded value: 19; mmHg
